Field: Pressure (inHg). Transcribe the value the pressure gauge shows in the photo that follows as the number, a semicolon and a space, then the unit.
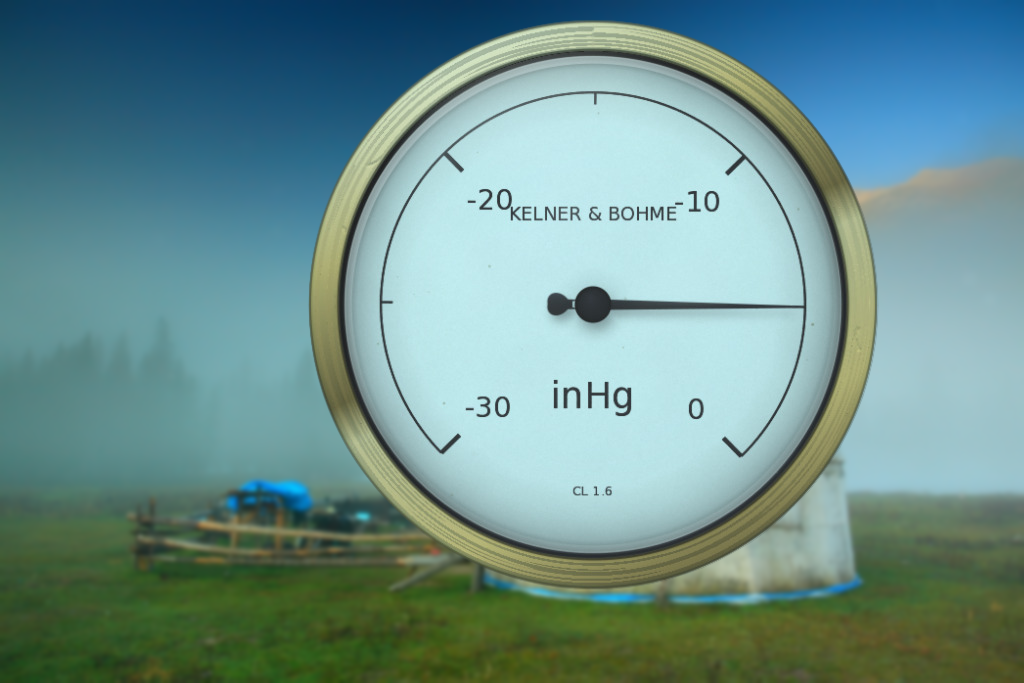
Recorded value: -5; inHg
